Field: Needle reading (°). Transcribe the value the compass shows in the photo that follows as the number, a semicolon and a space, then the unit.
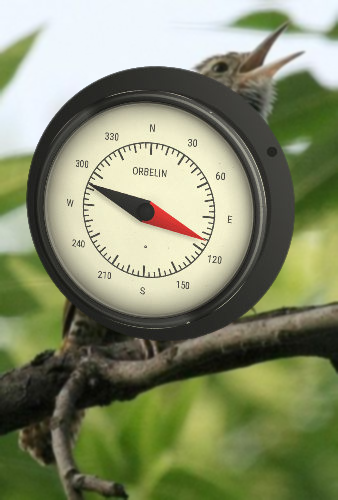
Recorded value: 110; °
